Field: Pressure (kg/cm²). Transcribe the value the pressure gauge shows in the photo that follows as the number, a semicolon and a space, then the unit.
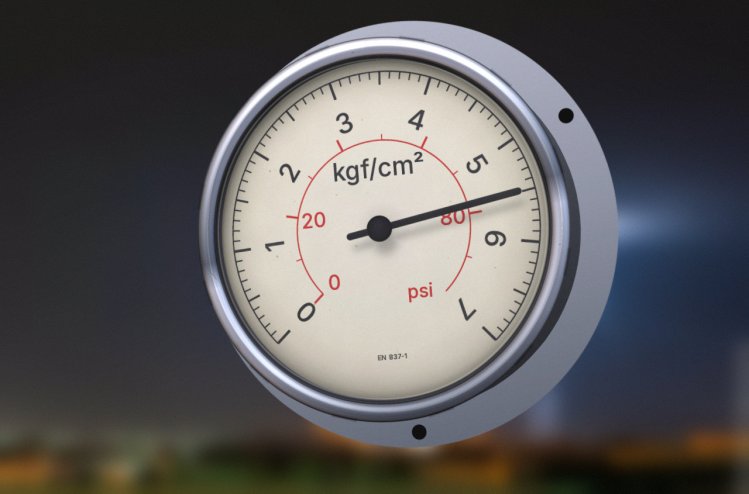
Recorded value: 5.5; kg/cm²
